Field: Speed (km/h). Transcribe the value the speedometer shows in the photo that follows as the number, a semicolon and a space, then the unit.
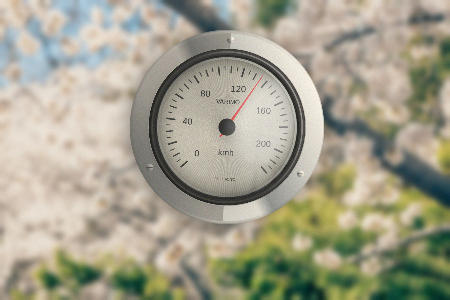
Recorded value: 135; km/h
